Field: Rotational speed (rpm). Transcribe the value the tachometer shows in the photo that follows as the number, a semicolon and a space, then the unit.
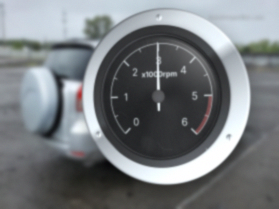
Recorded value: 3000; rpm
